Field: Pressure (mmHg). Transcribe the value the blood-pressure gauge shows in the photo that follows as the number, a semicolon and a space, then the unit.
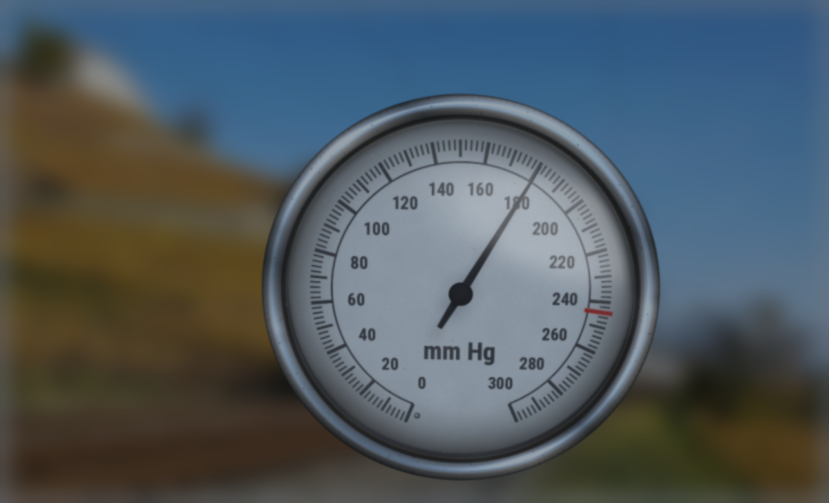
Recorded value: 180; mmHg
